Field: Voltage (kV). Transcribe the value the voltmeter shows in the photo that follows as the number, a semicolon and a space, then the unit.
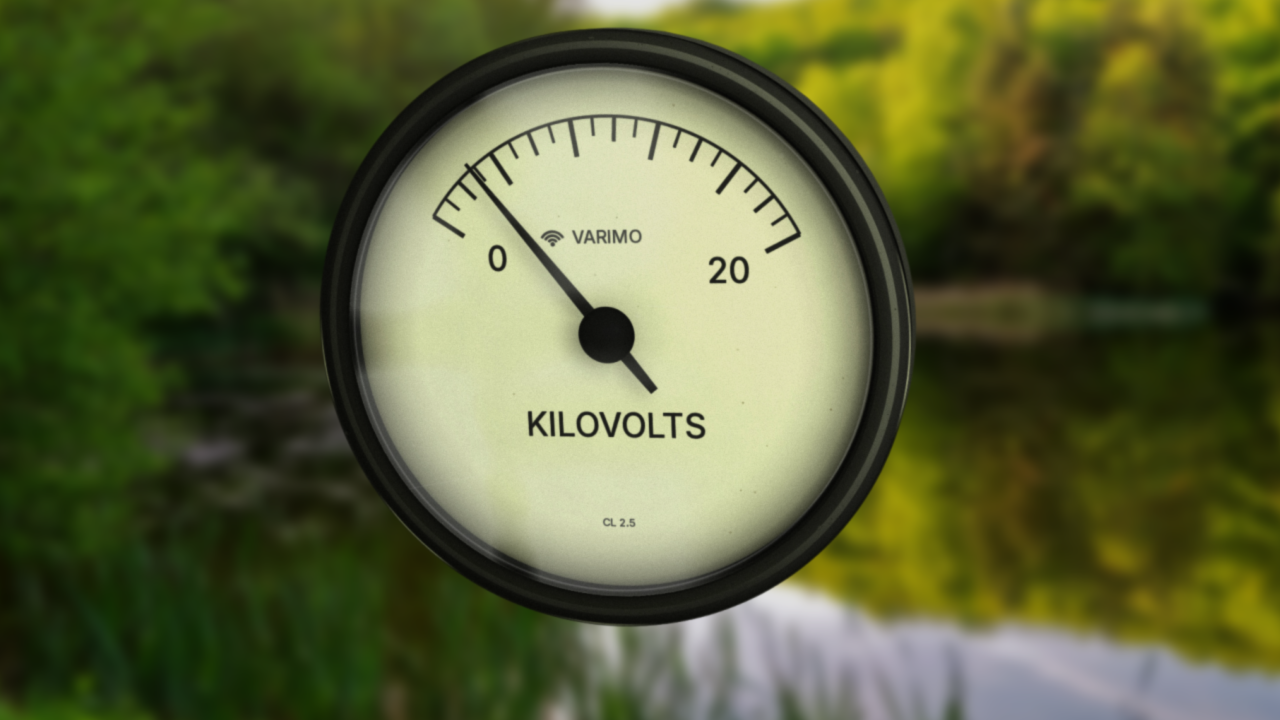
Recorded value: 3; kV
